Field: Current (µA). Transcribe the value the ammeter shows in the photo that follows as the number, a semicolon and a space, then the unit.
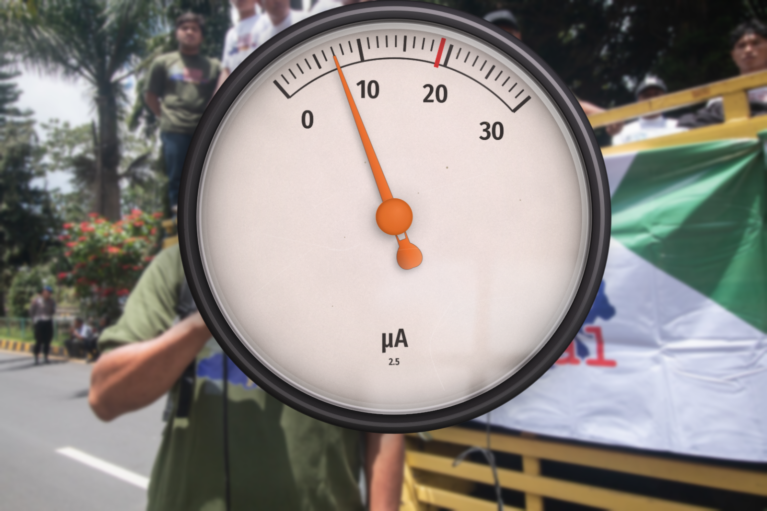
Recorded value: 7; µA
